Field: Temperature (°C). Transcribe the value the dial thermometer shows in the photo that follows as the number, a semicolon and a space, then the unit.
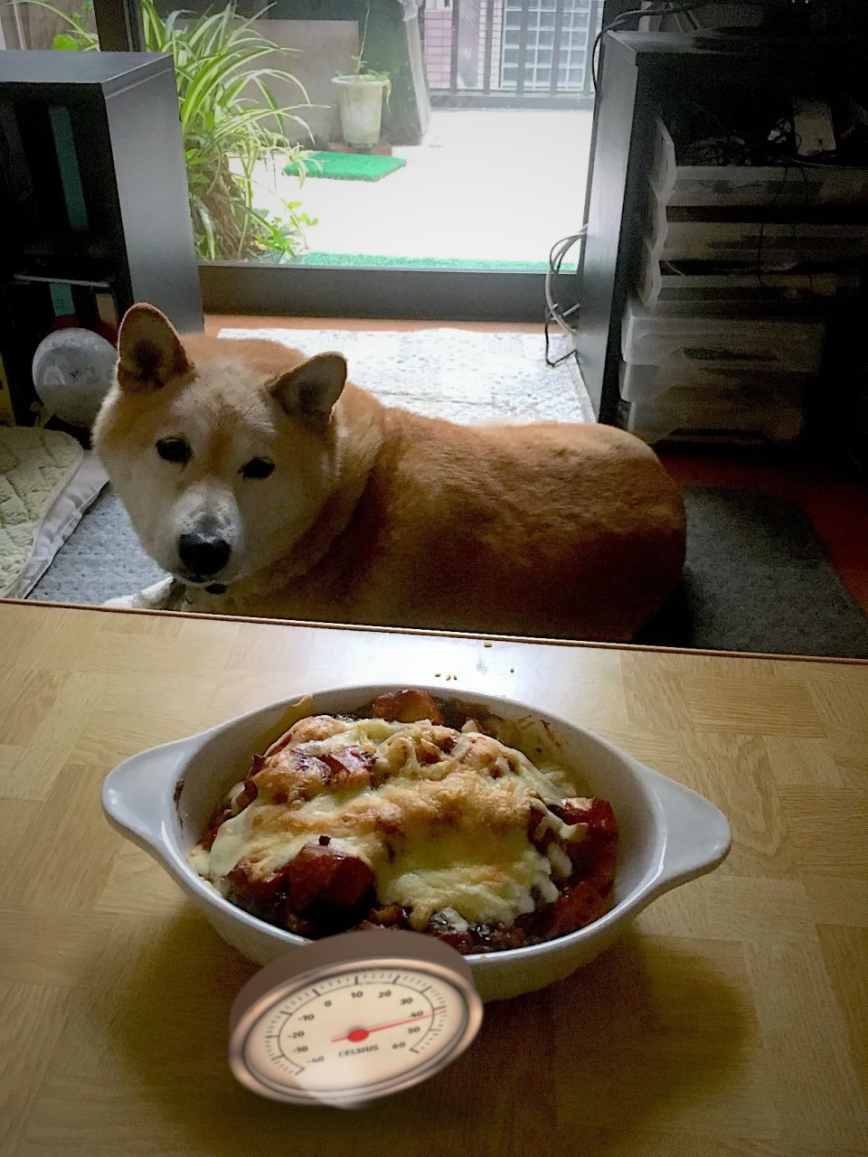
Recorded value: 40; °C
